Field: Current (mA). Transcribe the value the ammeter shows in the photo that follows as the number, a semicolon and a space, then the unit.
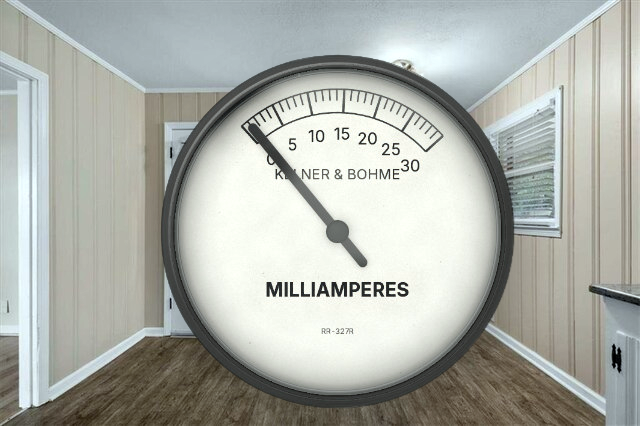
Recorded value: 1; mA
